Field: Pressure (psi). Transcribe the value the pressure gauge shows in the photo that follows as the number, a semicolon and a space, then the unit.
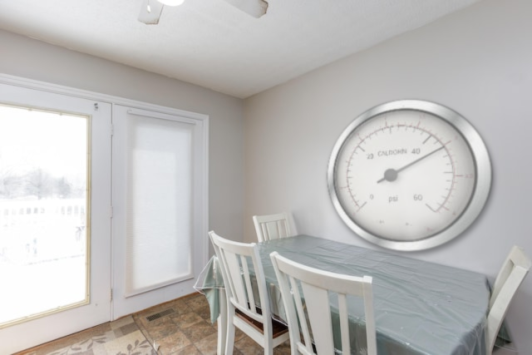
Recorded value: 44; psi
